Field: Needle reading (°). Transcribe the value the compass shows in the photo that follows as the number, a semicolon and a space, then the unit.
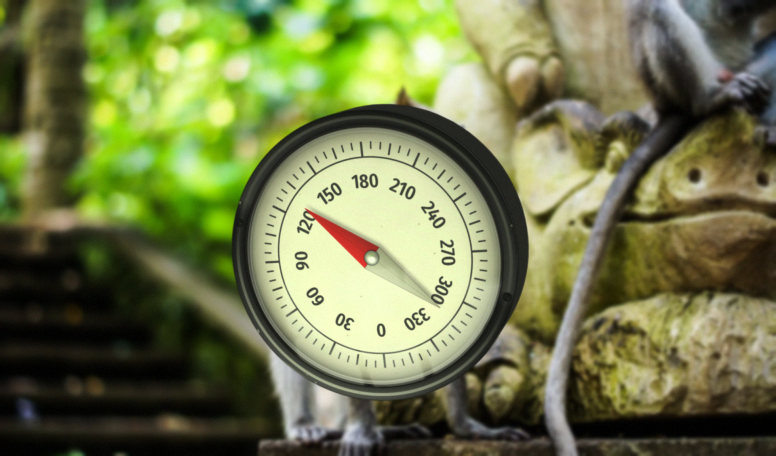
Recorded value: 130; °
